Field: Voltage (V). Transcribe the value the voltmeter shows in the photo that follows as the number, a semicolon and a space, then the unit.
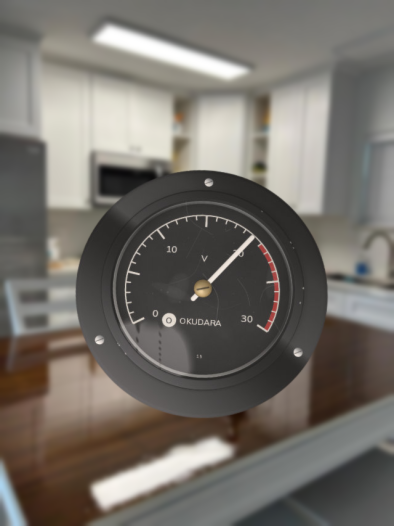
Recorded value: 20; V
